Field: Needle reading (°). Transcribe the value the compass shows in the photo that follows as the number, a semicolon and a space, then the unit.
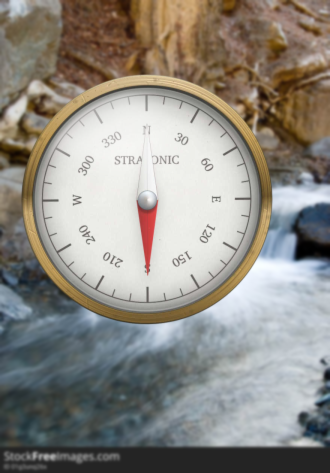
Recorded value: 180; °
